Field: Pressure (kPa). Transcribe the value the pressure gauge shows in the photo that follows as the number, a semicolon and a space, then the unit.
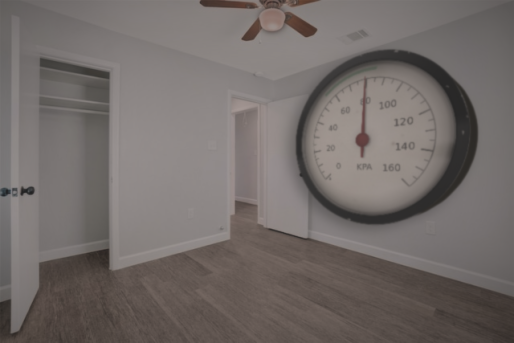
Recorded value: 80; kPa
